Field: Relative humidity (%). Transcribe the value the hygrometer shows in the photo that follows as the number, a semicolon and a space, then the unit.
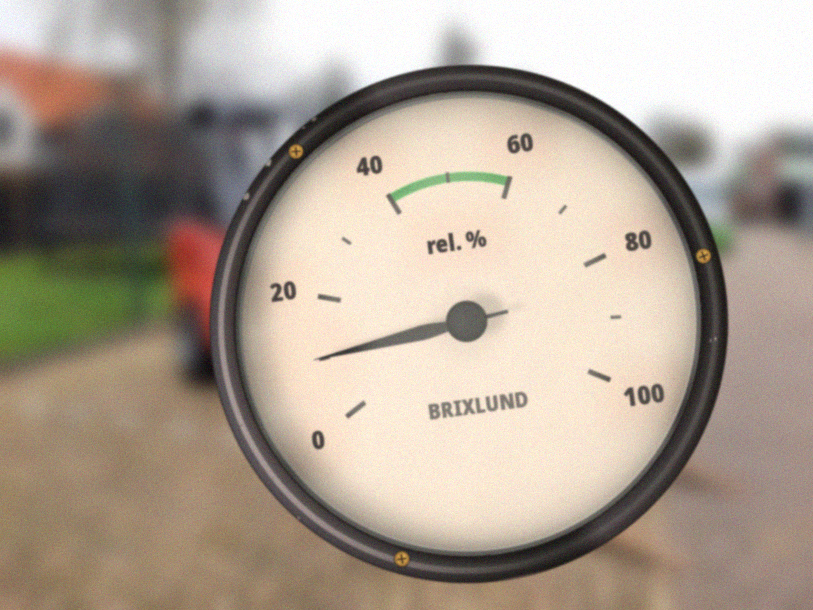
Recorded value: 10; %
